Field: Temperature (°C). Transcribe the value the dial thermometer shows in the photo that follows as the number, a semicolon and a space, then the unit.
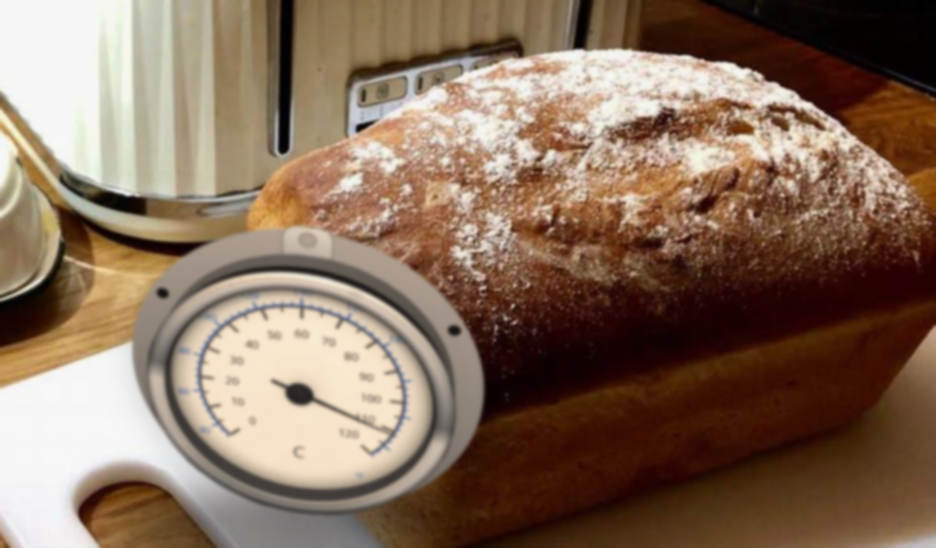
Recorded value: 110; °C
